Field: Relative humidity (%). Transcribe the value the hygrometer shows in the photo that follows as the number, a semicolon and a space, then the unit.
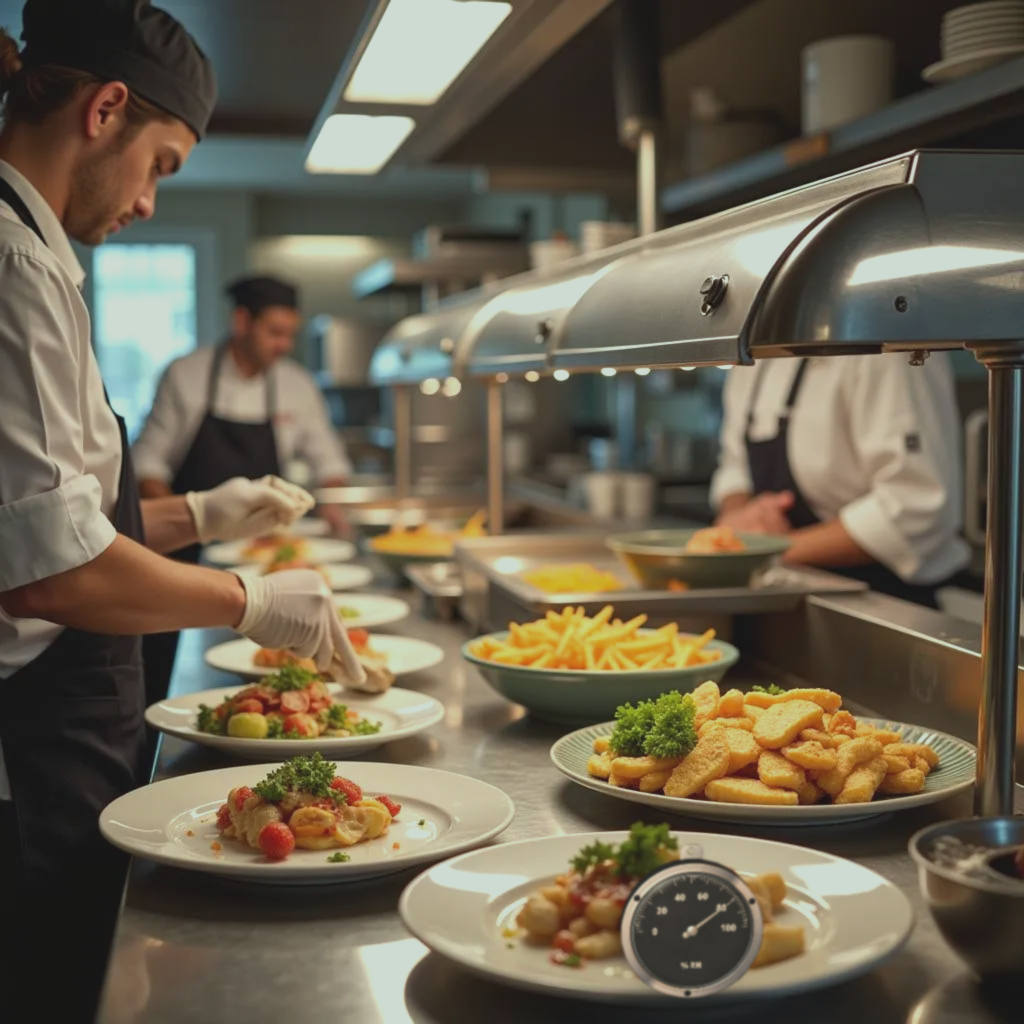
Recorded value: 80; %
